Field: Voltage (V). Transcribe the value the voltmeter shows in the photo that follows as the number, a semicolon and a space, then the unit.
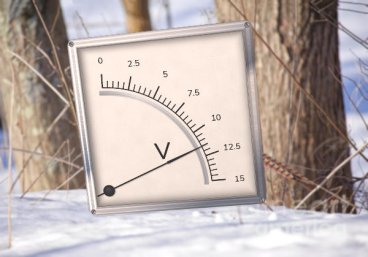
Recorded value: 11.5; V
